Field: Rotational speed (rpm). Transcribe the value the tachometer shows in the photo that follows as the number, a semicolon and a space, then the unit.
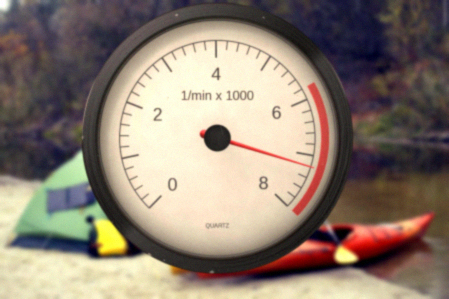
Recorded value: 7200; rpm
